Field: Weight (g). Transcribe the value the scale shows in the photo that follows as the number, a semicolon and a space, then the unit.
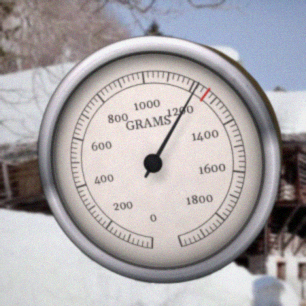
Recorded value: 1220; g
